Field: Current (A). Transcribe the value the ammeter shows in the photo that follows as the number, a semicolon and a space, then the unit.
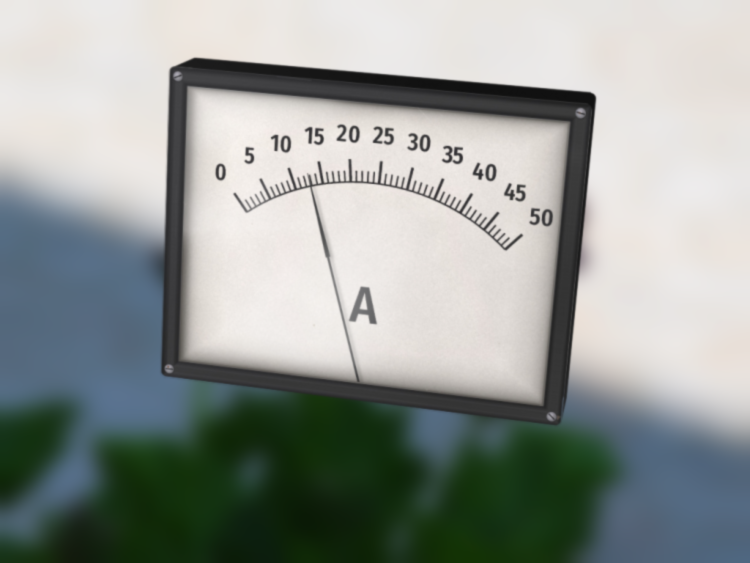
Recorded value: 13; A
